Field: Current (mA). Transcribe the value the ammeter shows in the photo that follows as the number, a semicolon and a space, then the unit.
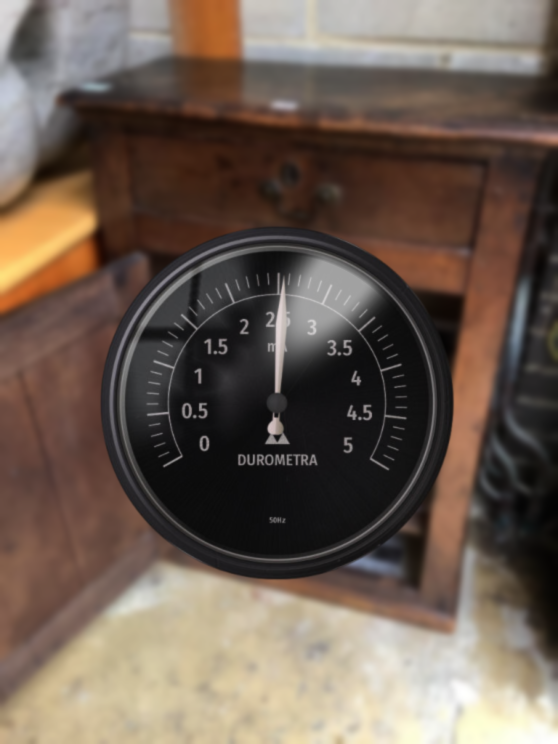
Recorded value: 2.55; mA
